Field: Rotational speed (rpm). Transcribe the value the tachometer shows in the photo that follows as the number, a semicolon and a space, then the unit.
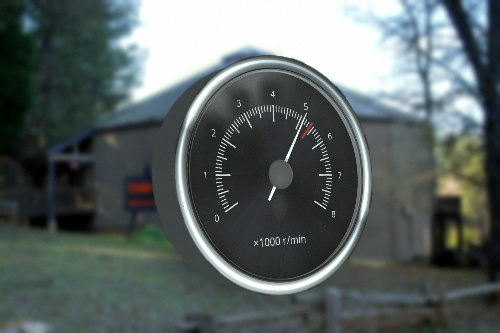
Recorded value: 5000; rpm
